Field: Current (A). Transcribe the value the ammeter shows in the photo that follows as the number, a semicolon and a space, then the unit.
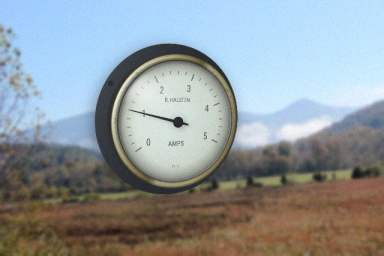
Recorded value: 1; A
